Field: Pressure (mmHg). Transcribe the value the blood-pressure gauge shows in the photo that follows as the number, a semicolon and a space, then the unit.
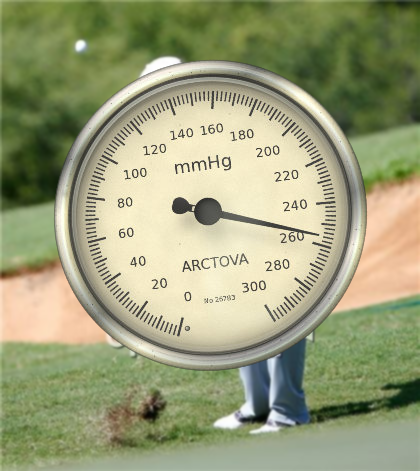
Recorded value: 256; mmHg
